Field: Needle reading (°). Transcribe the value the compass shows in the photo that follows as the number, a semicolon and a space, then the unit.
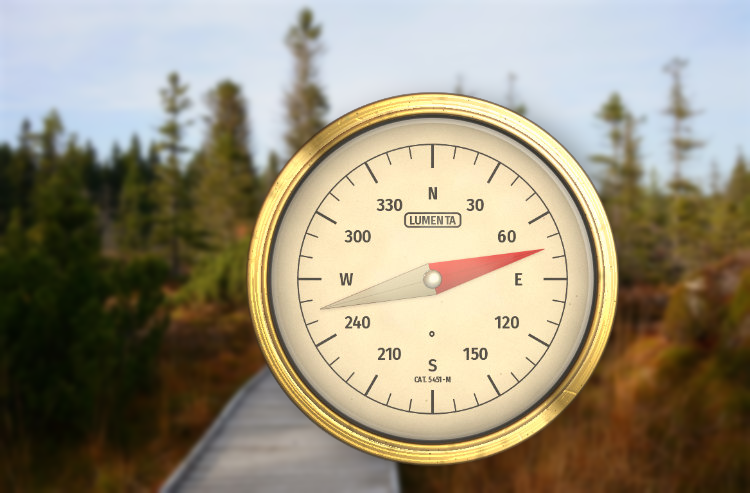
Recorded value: 75; °
